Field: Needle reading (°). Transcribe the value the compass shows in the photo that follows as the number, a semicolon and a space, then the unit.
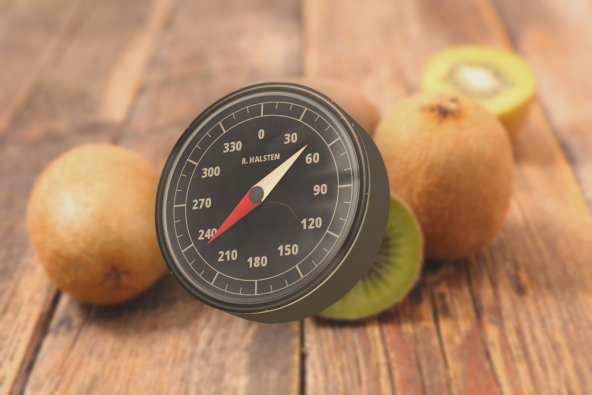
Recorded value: 230; °
